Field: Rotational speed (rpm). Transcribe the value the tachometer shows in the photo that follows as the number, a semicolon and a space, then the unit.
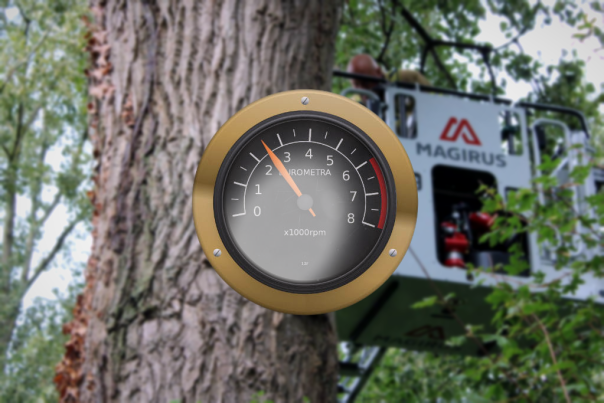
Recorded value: 2500; rpm
